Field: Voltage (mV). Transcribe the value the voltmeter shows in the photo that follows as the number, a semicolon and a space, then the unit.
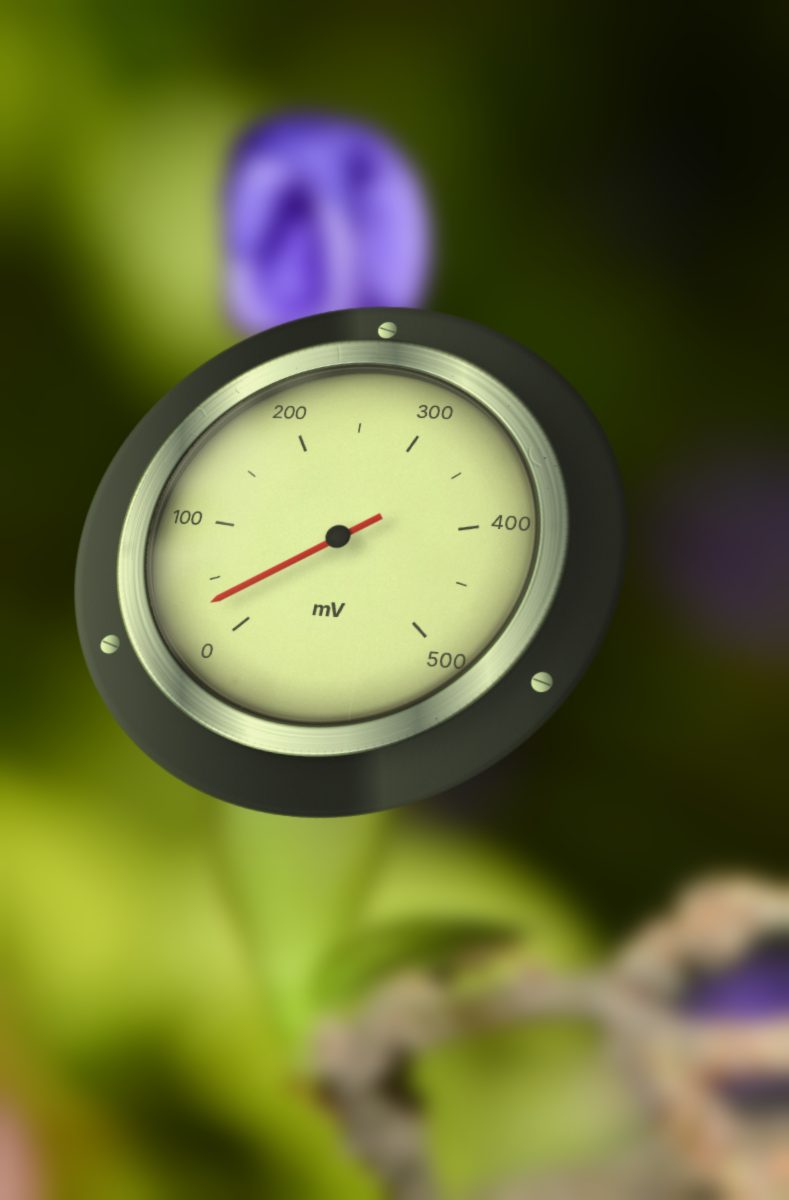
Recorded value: 25; mV
